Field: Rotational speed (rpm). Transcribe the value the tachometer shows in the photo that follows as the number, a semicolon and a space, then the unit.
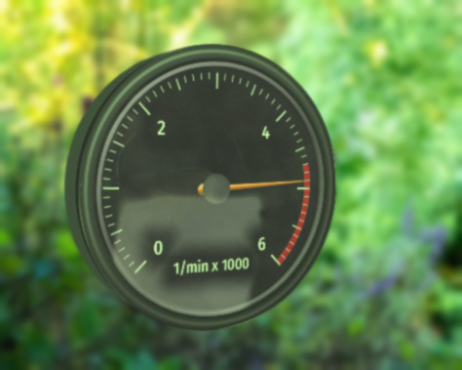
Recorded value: 4900; rpm
